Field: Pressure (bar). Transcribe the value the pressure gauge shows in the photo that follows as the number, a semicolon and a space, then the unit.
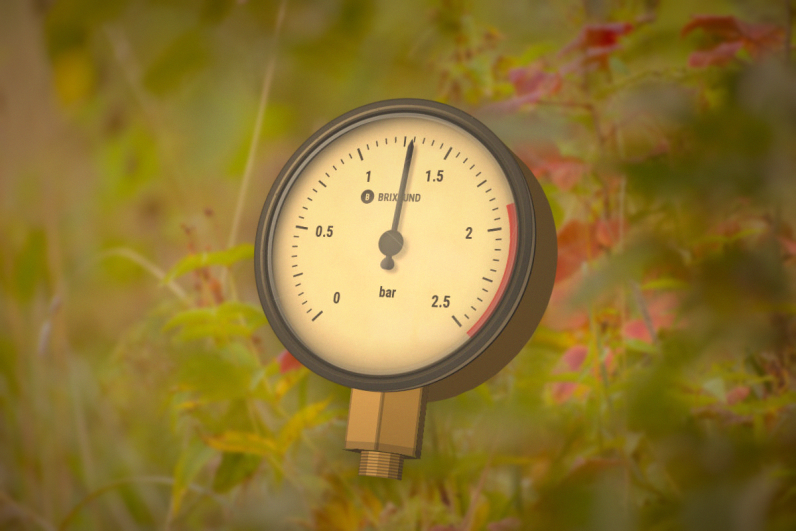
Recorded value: 1.3; bar
